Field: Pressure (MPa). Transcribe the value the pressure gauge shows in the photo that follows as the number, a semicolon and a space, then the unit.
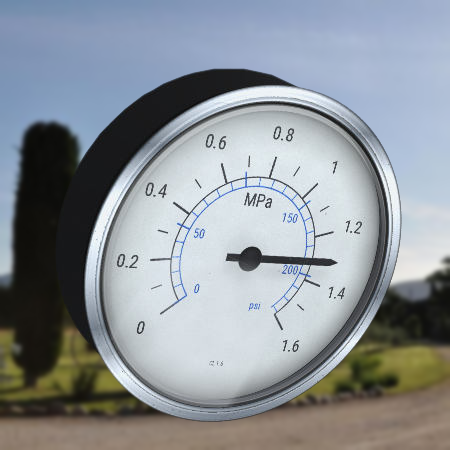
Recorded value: 1.3; MPa
